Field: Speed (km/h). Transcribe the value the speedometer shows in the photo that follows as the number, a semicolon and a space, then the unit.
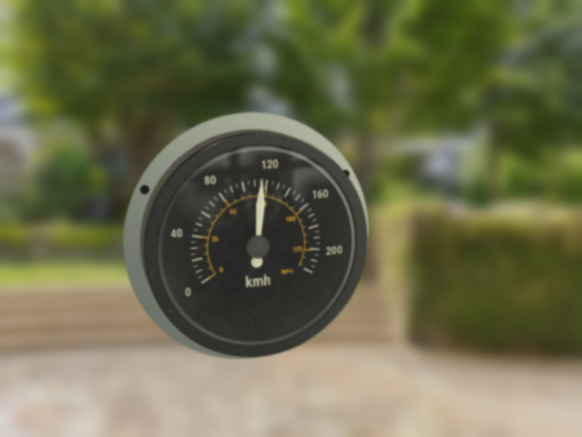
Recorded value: 115; km/h
